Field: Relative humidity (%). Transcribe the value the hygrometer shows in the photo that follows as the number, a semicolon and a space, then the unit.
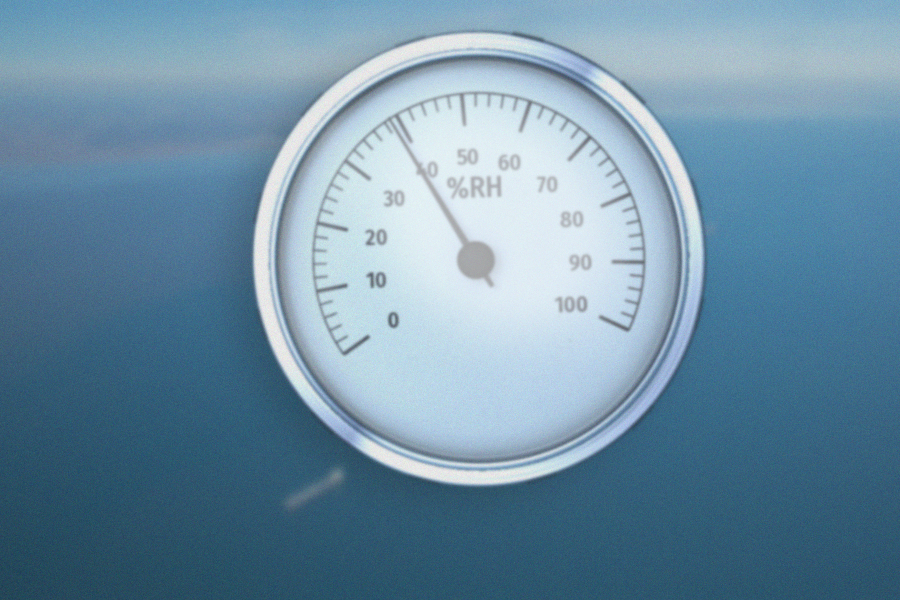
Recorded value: 39; %
